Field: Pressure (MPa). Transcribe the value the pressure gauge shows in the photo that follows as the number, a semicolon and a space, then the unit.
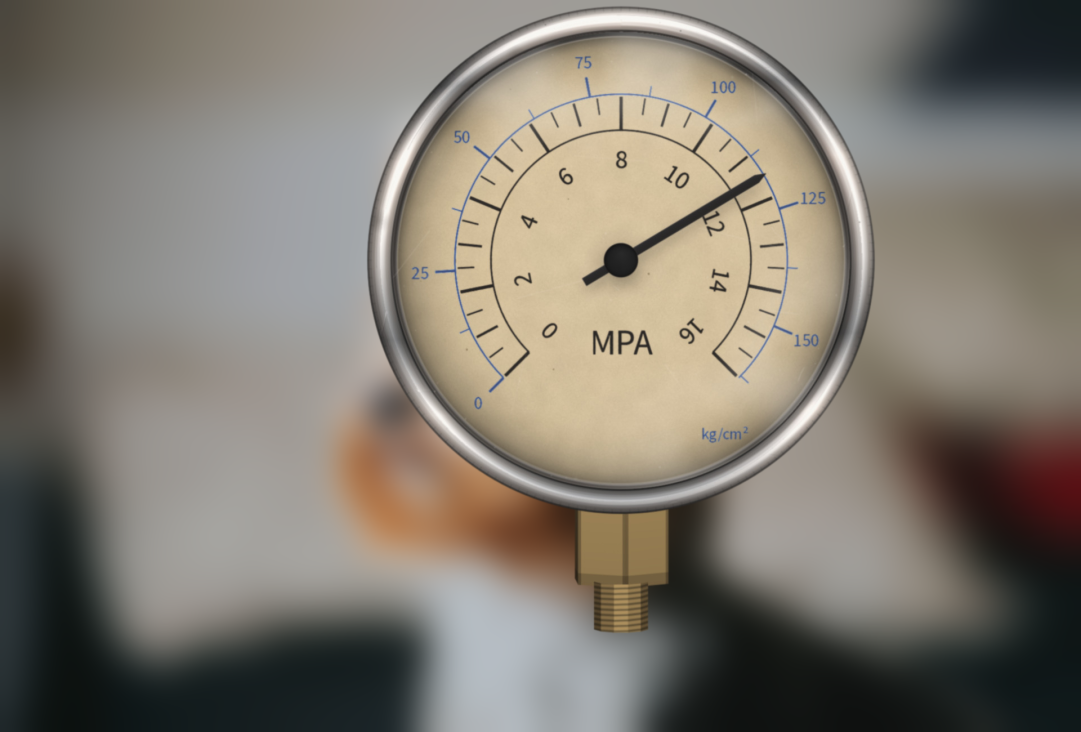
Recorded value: 11.5; MPa
